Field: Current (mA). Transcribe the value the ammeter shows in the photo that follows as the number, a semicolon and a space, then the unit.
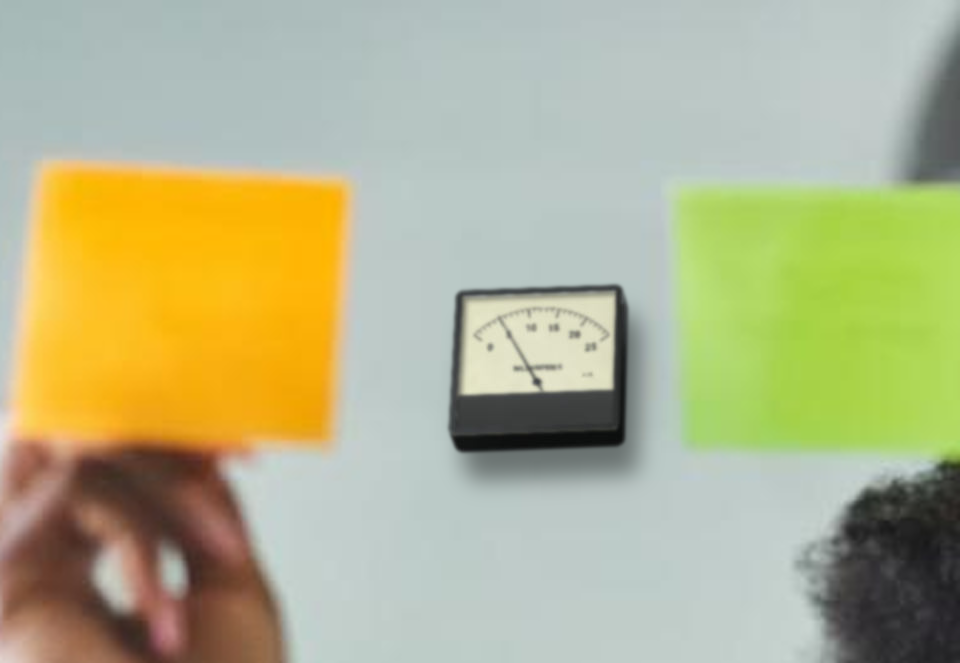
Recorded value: 5; mA
